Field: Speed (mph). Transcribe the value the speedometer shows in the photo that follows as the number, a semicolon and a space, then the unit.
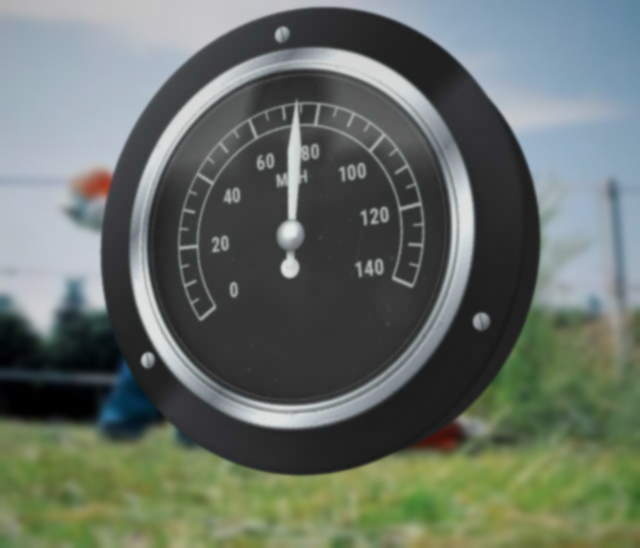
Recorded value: 75; mph
